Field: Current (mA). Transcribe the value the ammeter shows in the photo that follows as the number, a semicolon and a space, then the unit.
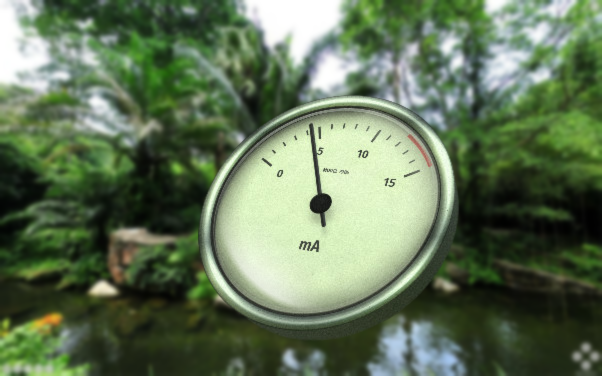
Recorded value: 4.5; mA
